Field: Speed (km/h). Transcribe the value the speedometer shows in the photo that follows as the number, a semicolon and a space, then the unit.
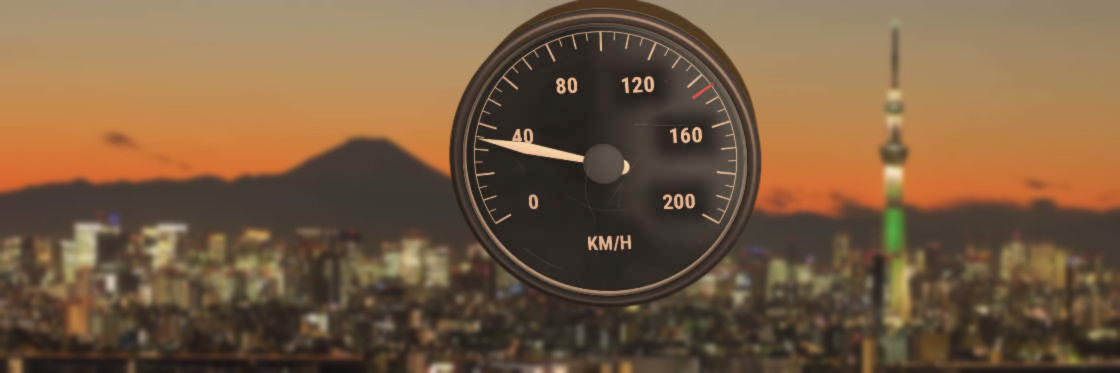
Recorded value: 35; km/h
